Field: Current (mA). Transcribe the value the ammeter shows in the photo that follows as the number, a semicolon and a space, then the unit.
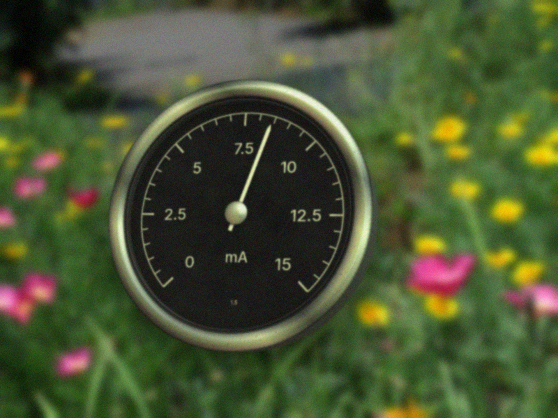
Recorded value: 8.5; mA
